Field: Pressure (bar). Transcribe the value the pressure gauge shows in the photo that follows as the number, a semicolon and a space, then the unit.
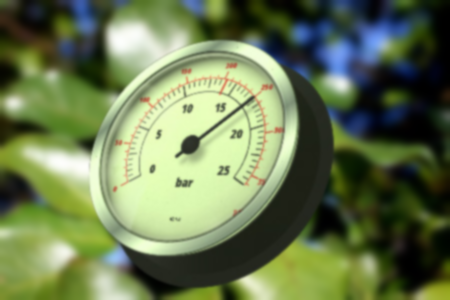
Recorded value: 17.5; bar
